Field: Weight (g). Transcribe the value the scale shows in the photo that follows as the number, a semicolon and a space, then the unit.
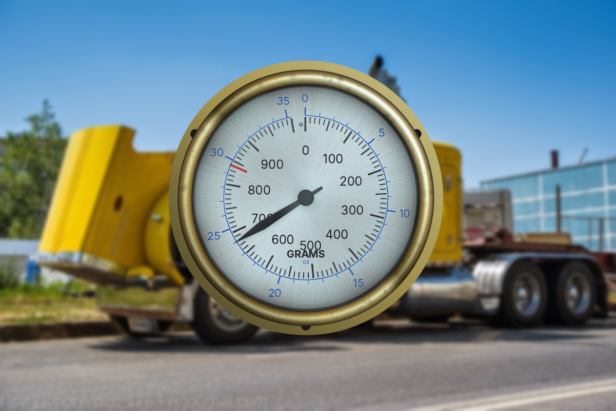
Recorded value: 680; g
